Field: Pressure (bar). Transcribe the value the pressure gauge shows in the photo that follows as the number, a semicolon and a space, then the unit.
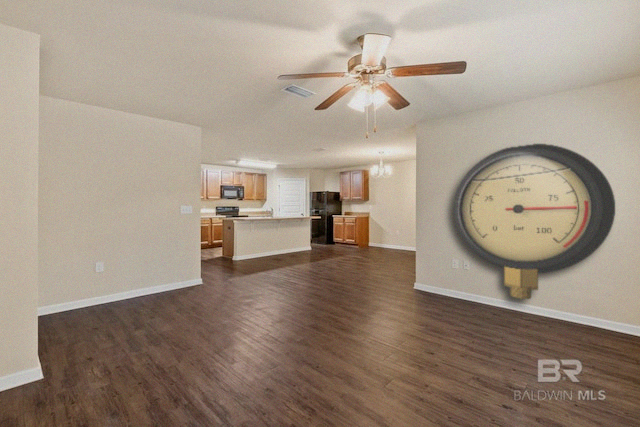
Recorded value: 82.5; bar
